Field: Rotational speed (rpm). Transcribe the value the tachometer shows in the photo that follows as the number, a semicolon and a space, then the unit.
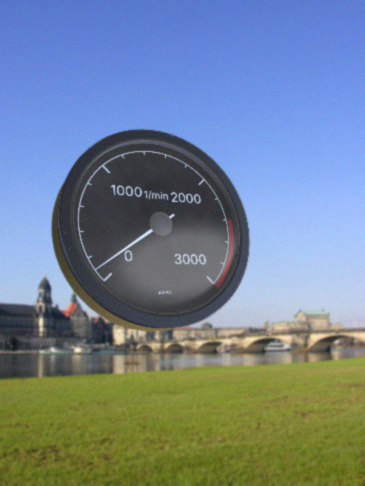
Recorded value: 100; rpm
